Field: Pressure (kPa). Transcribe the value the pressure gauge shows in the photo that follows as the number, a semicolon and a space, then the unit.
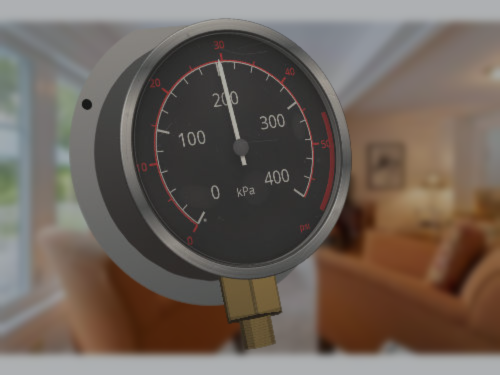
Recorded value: 200; kPa
